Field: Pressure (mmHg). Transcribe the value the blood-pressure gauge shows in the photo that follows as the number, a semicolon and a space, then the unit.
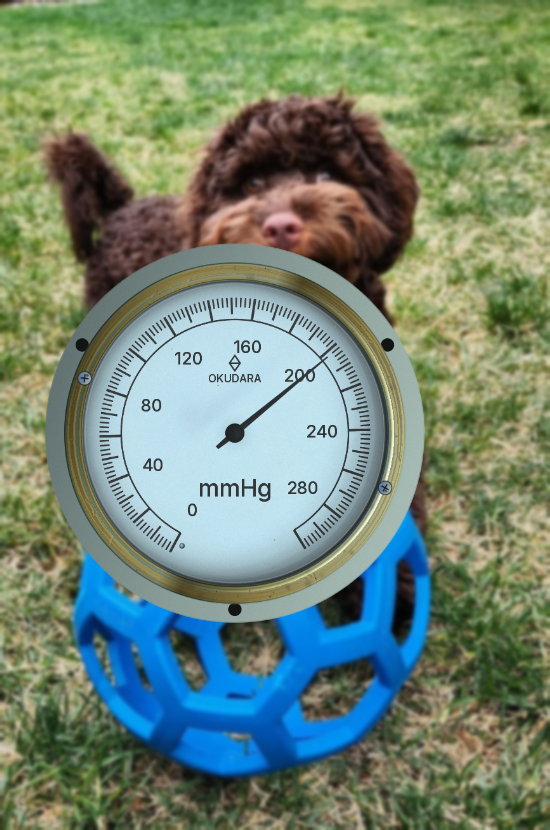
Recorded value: 202; mmHg
